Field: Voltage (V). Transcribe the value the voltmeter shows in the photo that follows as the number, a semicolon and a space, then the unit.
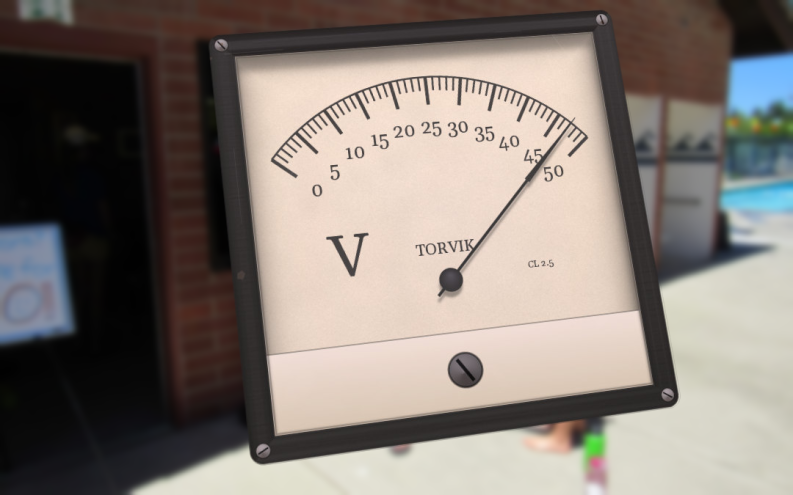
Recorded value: 47; V
